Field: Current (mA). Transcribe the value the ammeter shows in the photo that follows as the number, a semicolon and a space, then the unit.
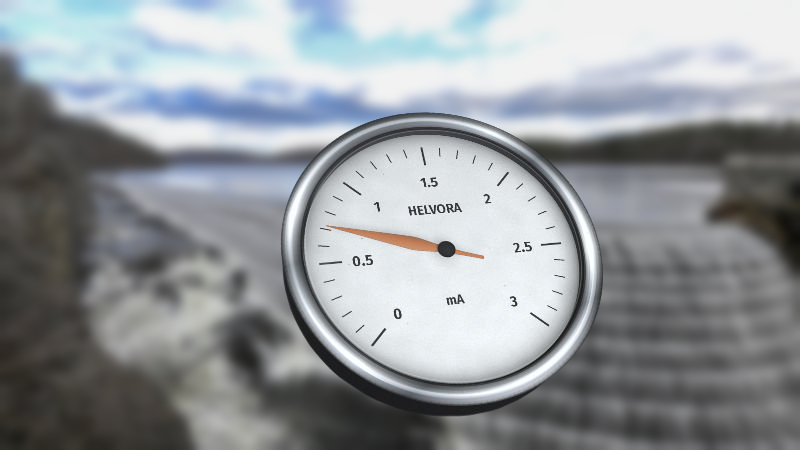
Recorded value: 0.7; mA
